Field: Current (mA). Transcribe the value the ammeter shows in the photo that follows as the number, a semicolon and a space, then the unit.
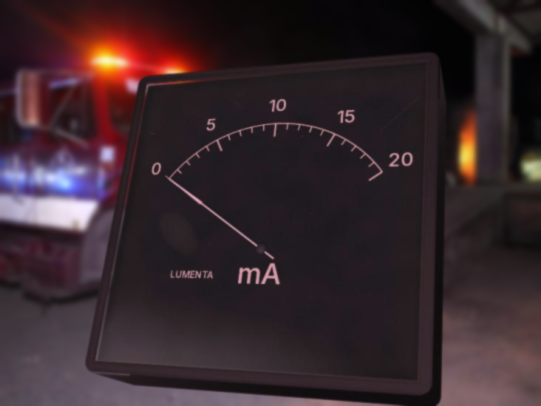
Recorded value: 0; mA
